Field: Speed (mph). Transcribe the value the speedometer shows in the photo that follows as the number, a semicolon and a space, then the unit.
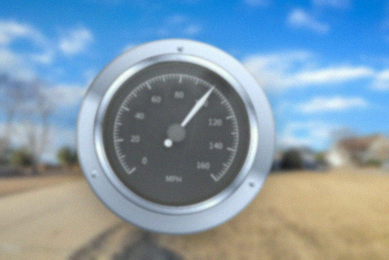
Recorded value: 100; mph
